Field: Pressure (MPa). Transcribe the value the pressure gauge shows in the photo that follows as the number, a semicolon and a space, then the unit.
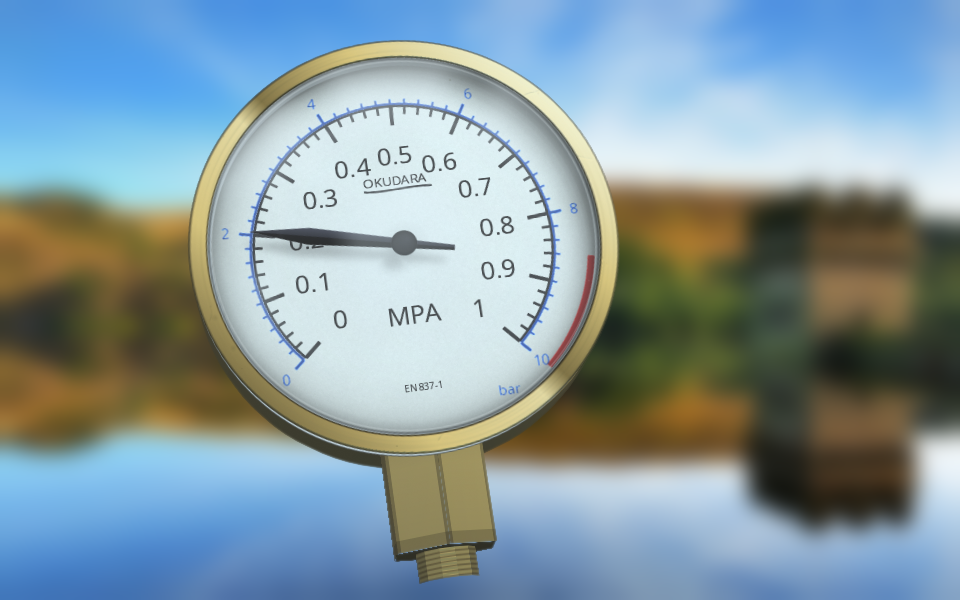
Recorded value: 0.2; MPa
